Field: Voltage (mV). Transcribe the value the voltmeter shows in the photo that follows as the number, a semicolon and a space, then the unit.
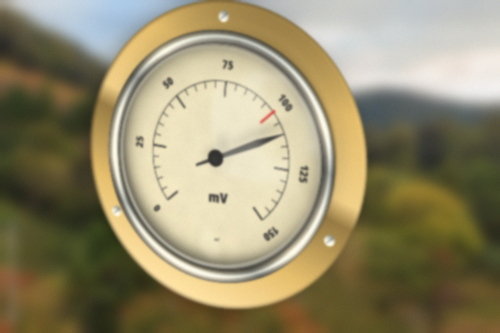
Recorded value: 110; mV
